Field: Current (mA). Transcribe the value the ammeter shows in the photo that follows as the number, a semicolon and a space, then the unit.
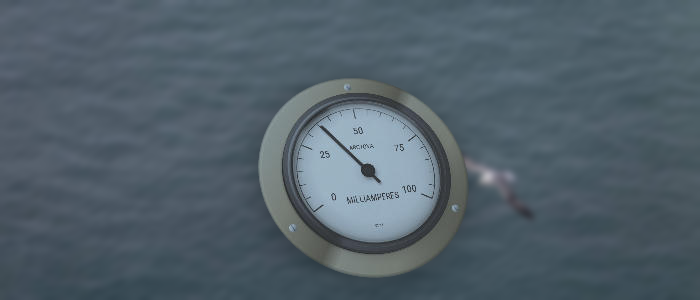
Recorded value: 35; mA
